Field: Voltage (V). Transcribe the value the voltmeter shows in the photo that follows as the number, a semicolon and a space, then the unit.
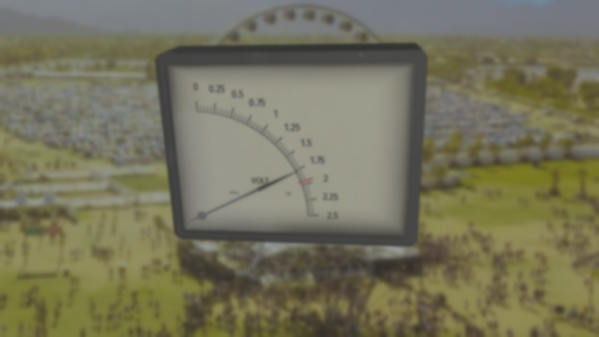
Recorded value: 1.75; V
